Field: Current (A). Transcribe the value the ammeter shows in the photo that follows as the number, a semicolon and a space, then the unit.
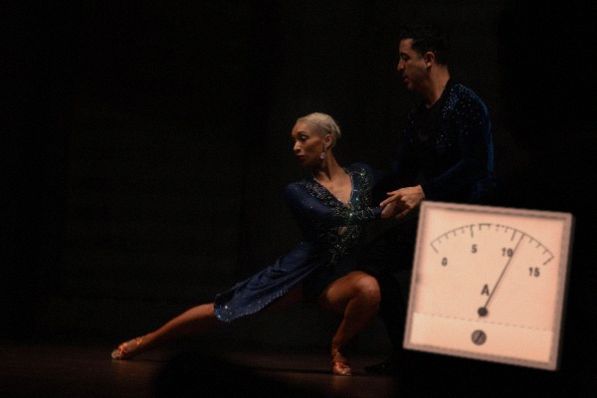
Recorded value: 11; A
